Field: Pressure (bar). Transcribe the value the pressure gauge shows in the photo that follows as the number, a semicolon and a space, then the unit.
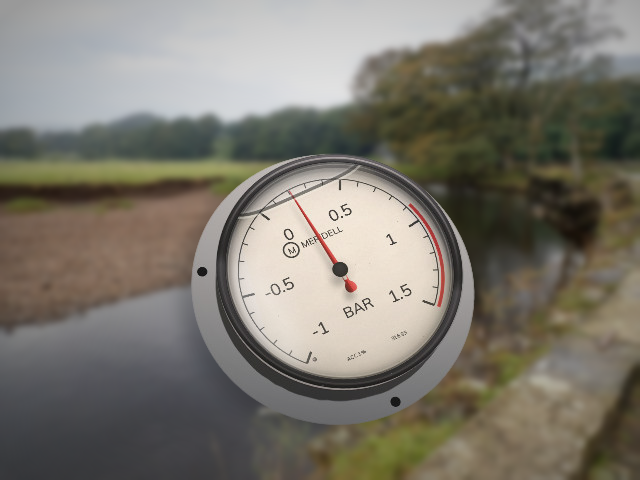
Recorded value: 0.2; bar
